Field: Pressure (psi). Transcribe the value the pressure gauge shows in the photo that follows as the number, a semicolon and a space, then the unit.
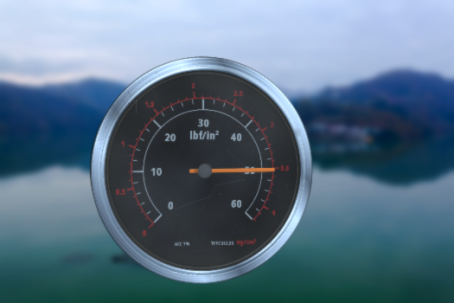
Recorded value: 50; psi
